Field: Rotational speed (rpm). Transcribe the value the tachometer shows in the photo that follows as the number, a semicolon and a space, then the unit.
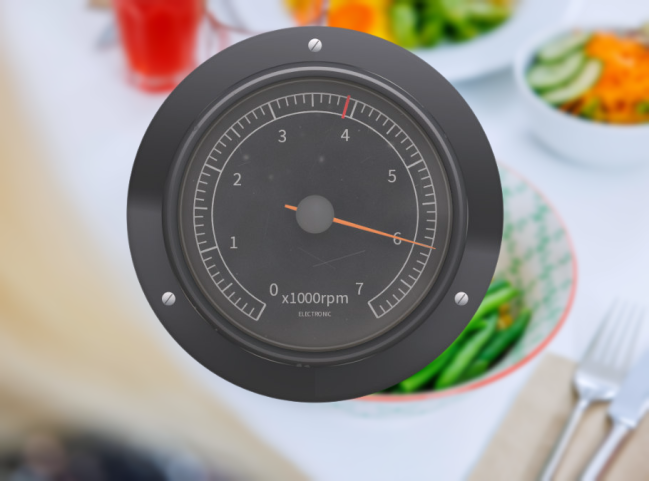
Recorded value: 6000; rpm
